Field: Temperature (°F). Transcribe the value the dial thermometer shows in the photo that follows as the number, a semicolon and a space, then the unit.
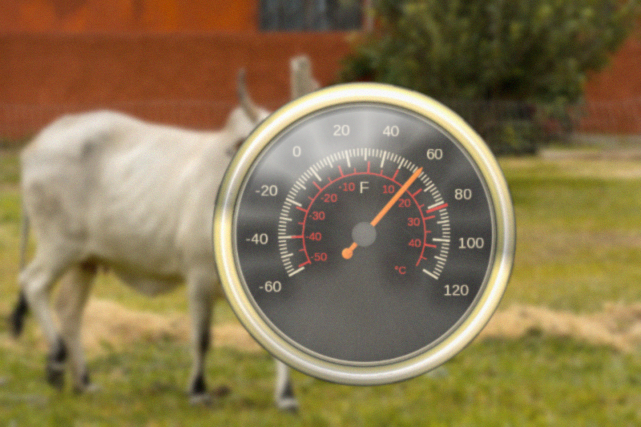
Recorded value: 60; °F
